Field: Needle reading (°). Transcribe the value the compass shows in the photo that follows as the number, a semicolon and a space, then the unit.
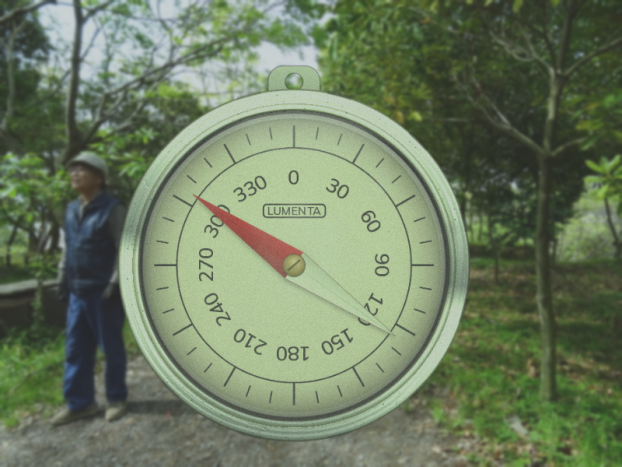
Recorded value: 305; °
